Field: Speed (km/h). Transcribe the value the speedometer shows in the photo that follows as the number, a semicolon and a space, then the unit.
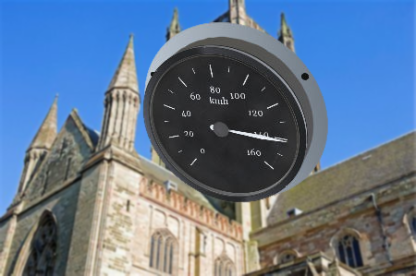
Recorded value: 140; km/h
